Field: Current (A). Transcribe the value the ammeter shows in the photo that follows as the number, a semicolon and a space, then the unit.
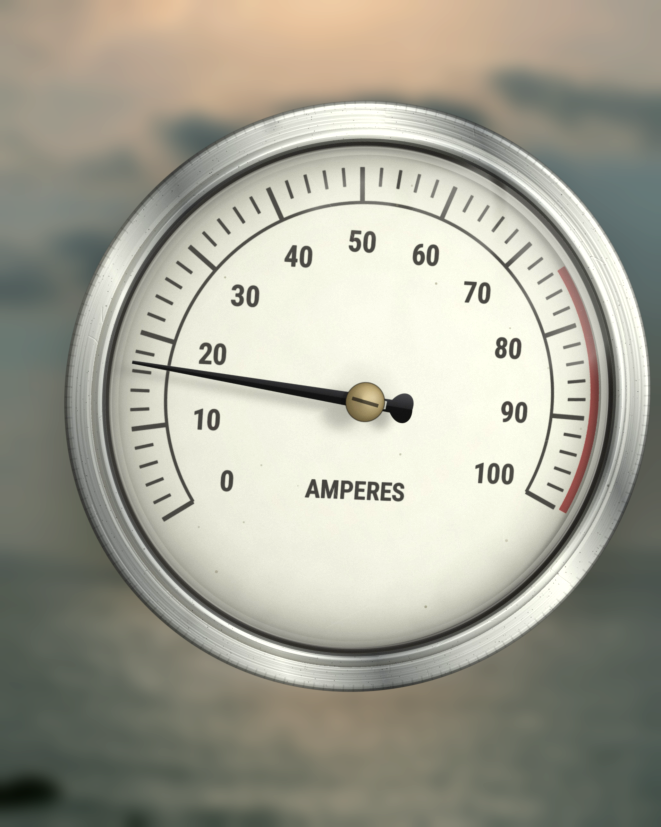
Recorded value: 17; A
